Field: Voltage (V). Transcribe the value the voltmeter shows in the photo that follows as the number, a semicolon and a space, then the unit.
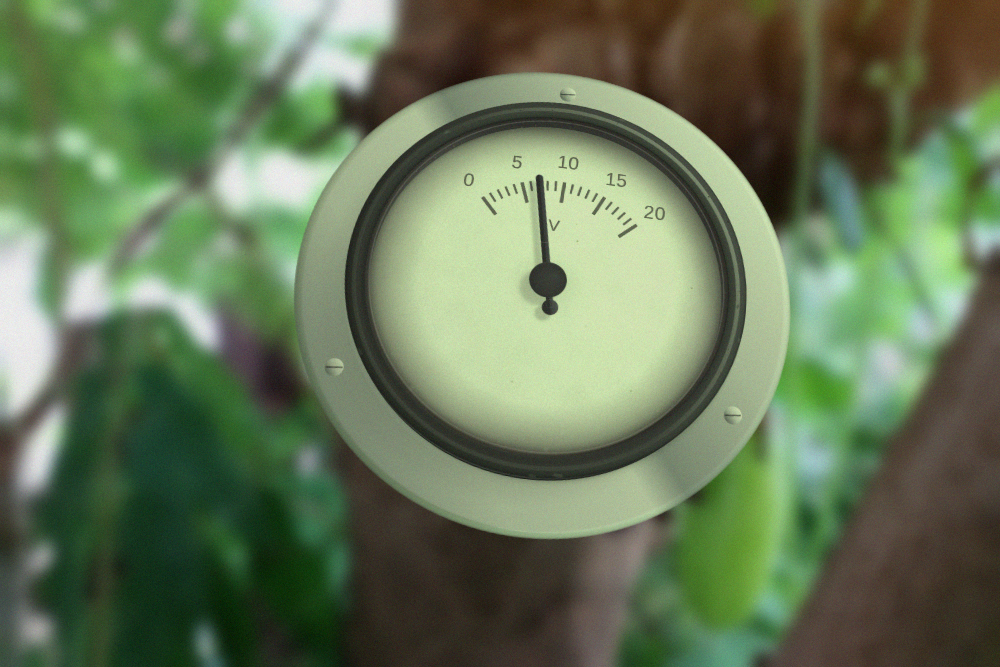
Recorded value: 7; V
